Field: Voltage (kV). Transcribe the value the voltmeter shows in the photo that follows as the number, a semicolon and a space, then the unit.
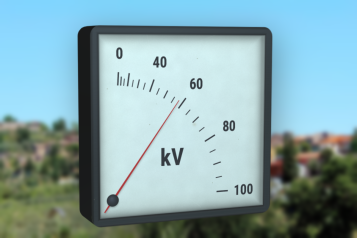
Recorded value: 57.5; kV
